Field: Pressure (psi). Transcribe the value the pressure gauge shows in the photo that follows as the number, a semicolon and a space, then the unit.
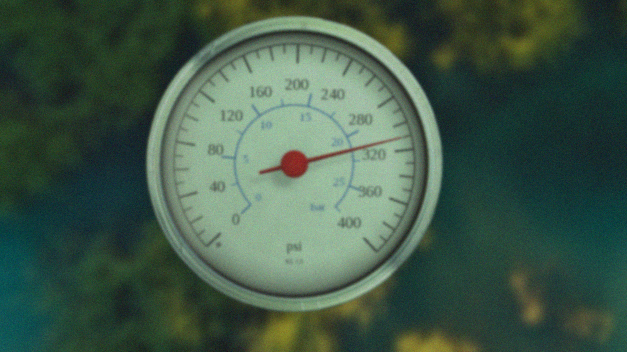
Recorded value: 310; psi
